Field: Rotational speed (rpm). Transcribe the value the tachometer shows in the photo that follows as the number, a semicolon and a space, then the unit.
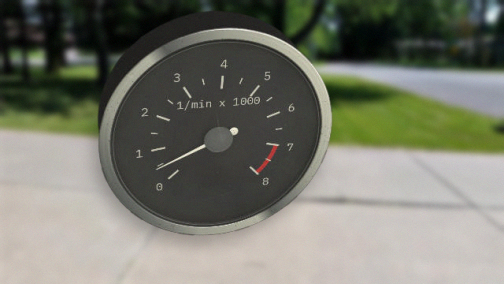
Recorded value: 500; rpm
